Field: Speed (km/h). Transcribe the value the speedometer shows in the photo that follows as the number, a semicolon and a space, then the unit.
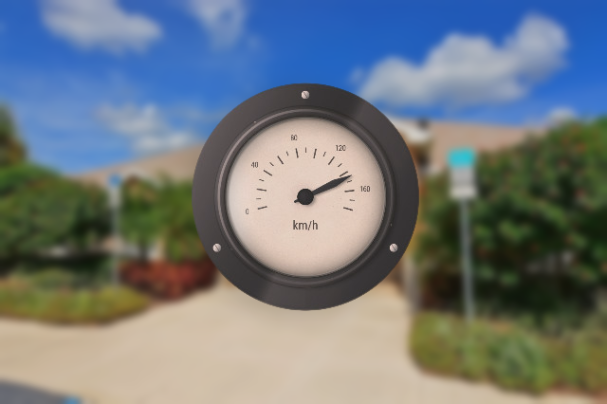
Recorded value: 145; km/h
